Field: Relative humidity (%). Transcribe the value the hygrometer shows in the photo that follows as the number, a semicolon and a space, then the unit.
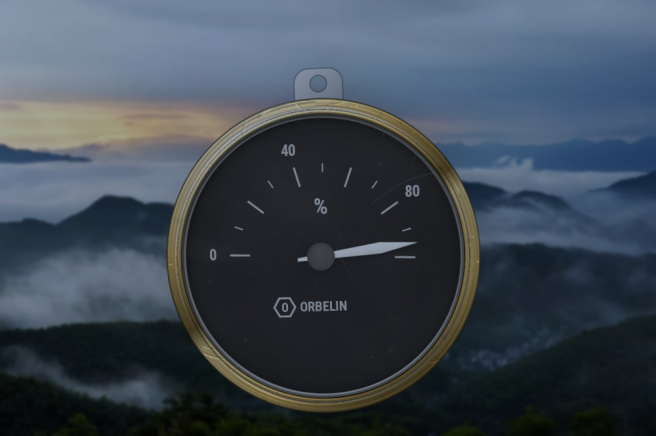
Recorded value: 95; %
